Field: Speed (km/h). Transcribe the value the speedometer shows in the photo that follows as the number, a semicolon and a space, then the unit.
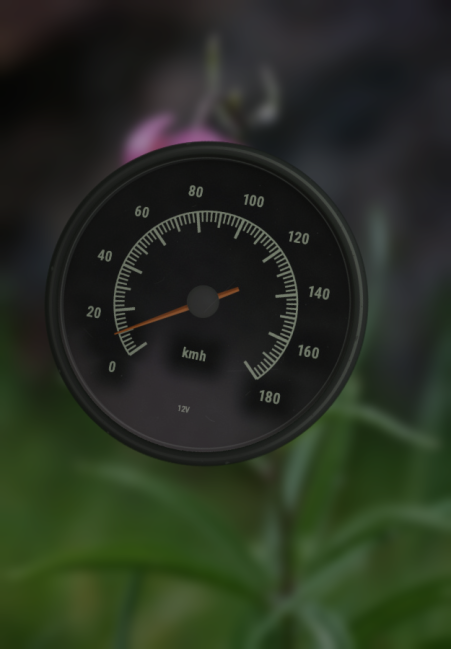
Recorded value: 10; km/h
